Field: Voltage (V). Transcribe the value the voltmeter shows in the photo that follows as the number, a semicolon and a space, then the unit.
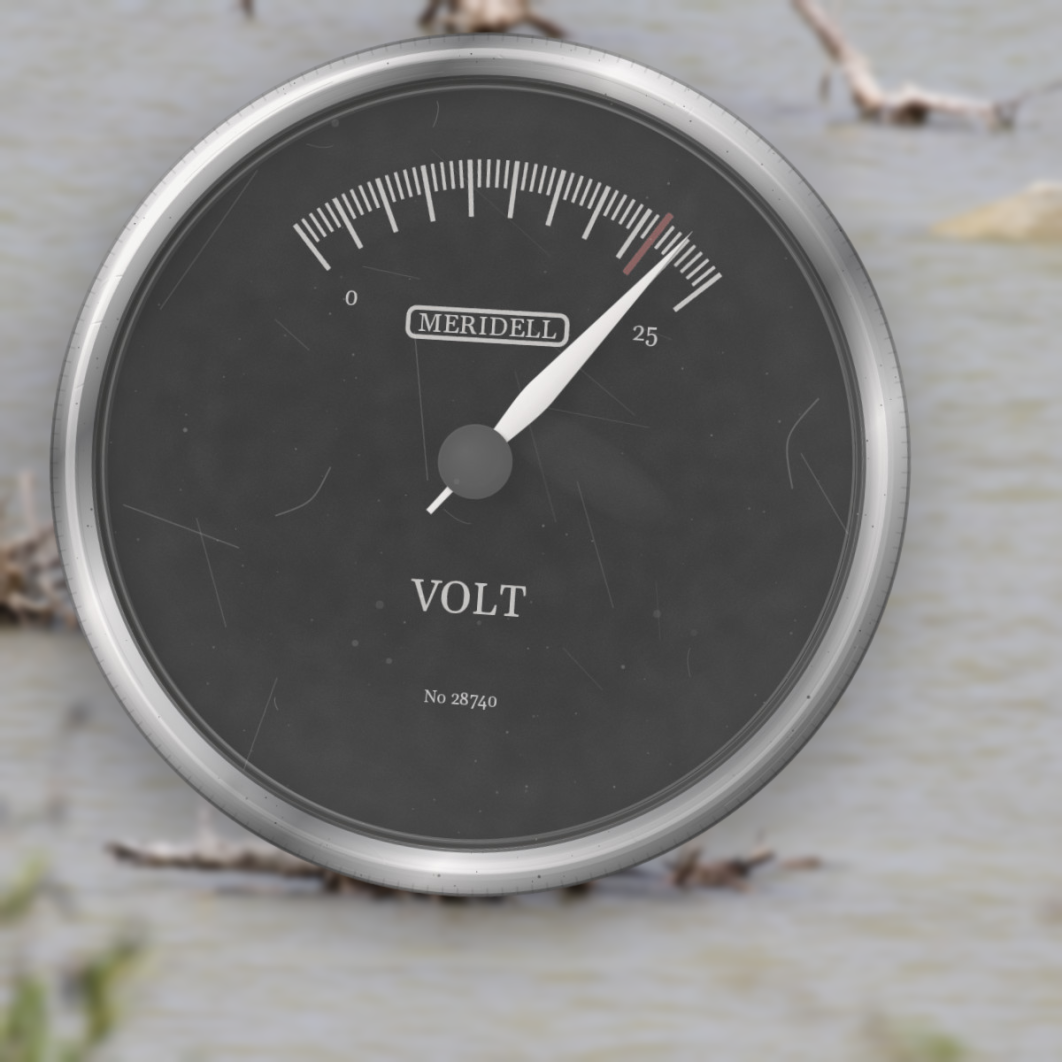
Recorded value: 22.5; V
